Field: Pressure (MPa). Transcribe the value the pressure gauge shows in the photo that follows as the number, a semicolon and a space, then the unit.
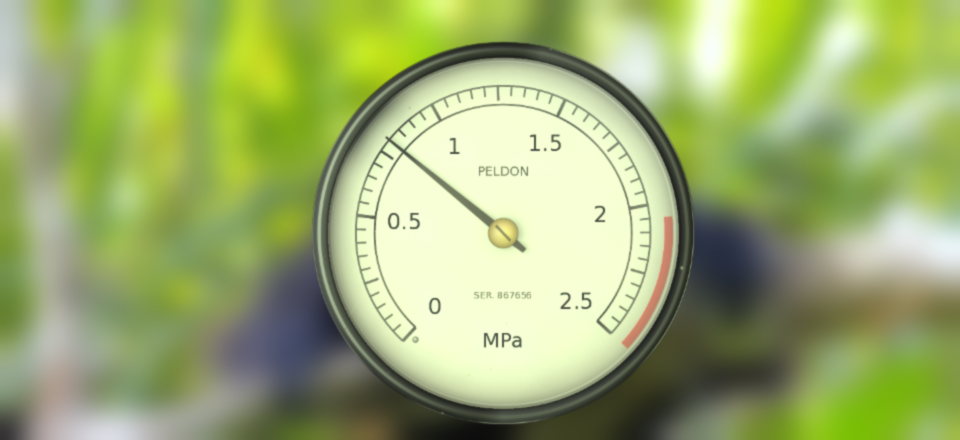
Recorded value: 0.8; MPa
